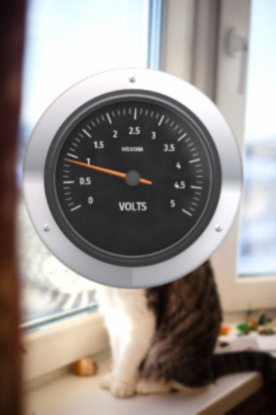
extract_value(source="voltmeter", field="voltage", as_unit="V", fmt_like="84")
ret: 0.9
